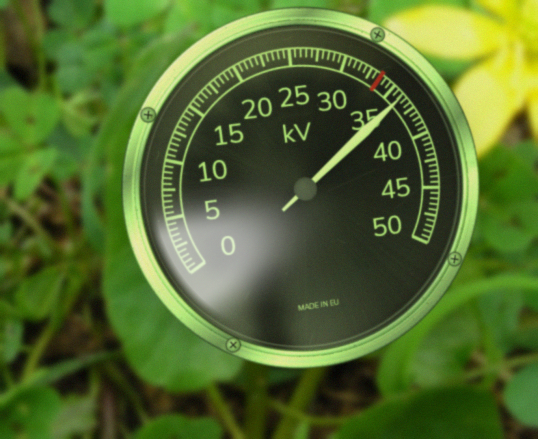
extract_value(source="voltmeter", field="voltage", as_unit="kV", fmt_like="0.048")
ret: 36
